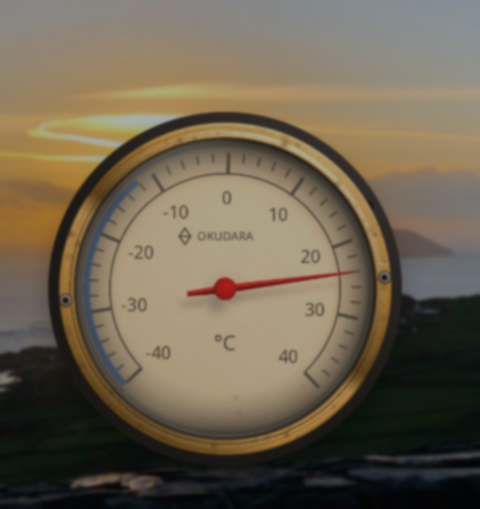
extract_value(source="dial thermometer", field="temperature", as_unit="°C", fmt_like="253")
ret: 24
